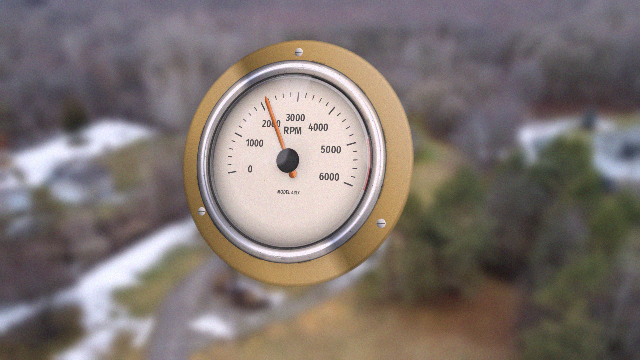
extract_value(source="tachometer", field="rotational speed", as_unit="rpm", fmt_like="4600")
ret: 2200
